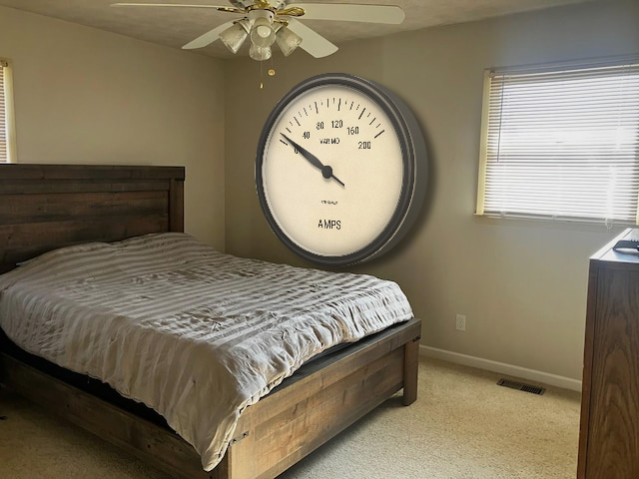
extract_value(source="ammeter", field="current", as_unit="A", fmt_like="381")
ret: 10
